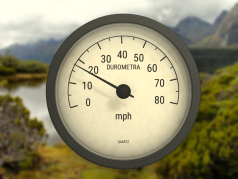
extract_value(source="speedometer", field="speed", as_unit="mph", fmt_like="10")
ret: 17.5
